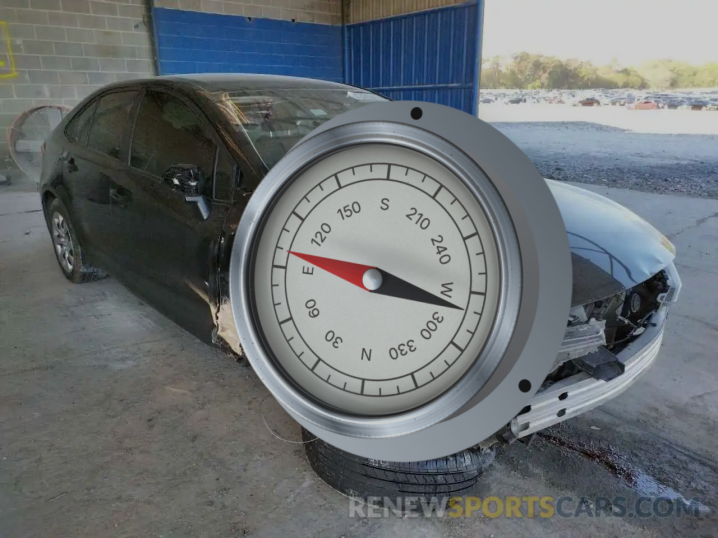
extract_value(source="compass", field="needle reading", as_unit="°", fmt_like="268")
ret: 100
